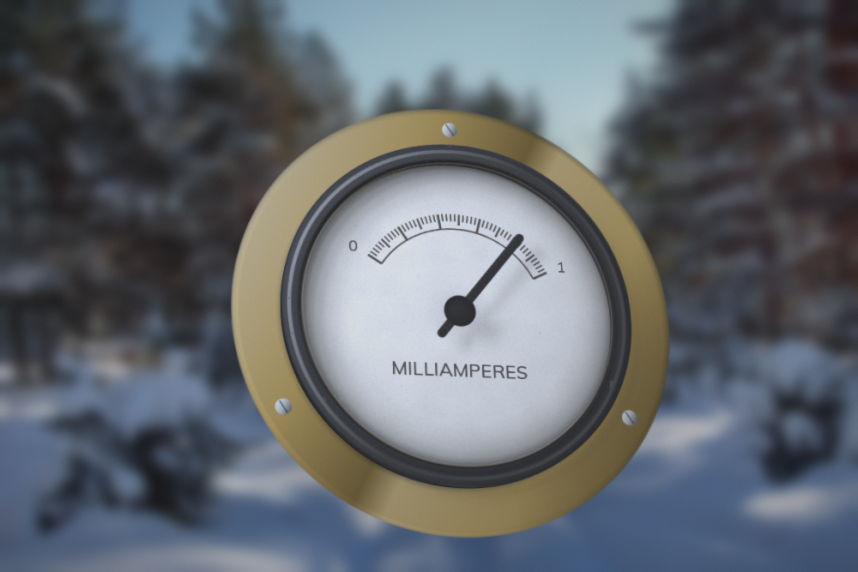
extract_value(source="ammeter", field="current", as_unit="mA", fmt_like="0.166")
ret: 0.8
